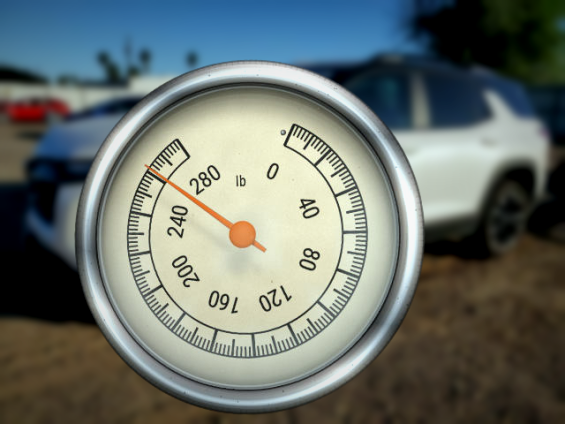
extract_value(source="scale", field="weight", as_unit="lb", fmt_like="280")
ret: 262
